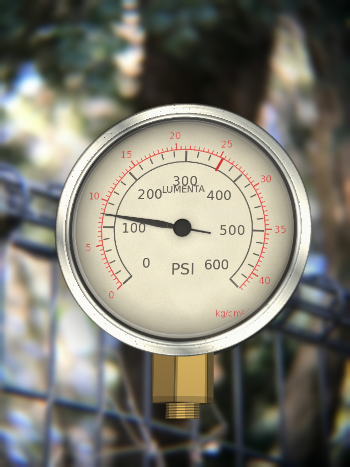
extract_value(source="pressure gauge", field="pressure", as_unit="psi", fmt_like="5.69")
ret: 120
